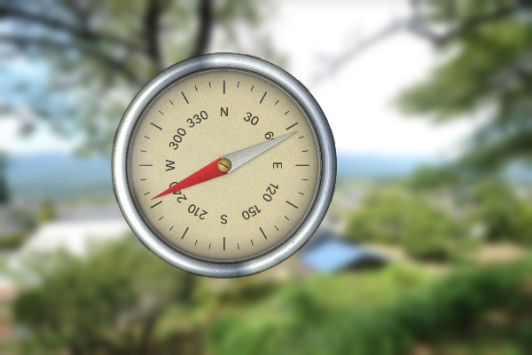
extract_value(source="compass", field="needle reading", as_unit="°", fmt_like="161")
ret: 245
